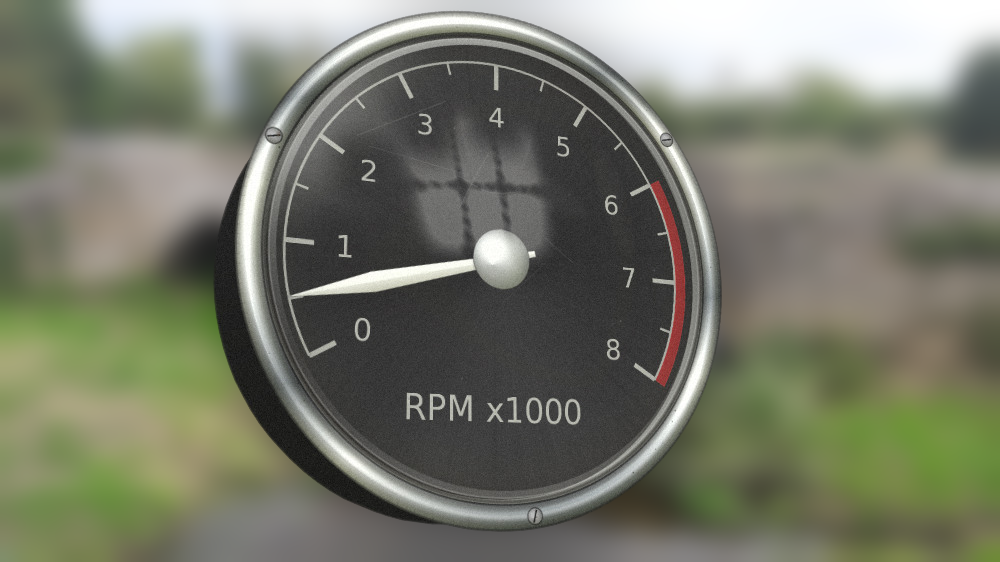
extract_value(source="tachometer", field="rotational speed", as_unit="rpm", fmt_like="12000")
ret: 500
